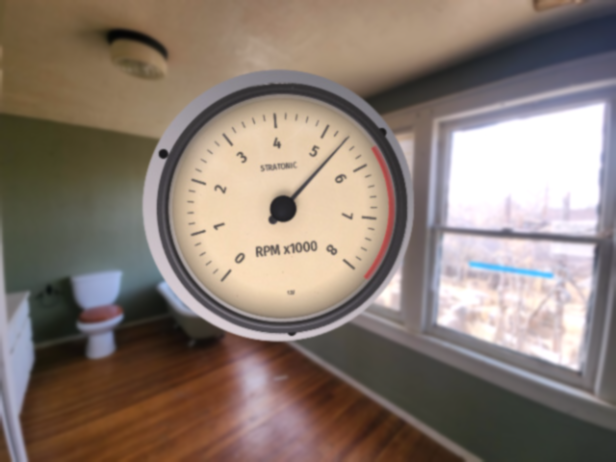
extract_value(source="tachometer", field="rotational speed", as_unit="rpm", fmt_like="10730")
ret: 5400
